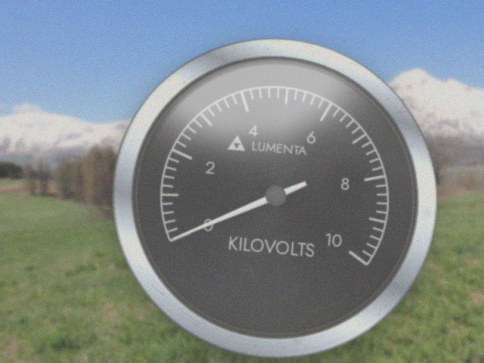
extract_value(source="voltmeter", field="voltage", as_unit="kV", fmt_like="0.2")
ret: 0
